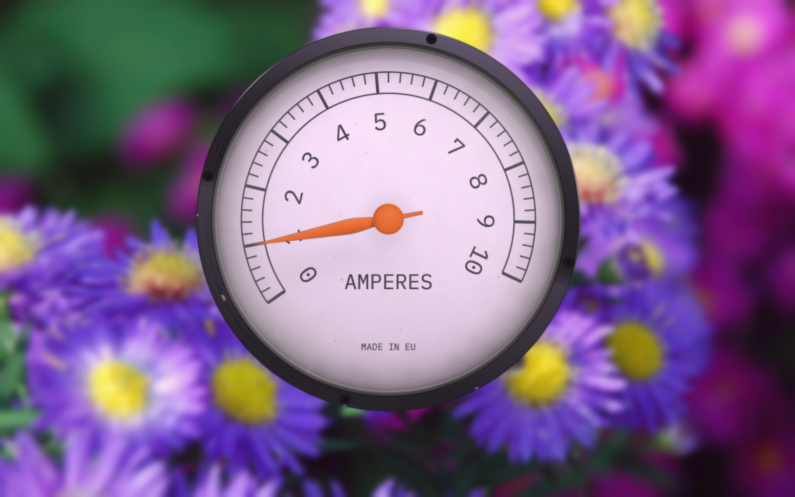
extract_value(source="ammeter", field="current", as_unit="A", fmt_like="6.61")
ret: 1
